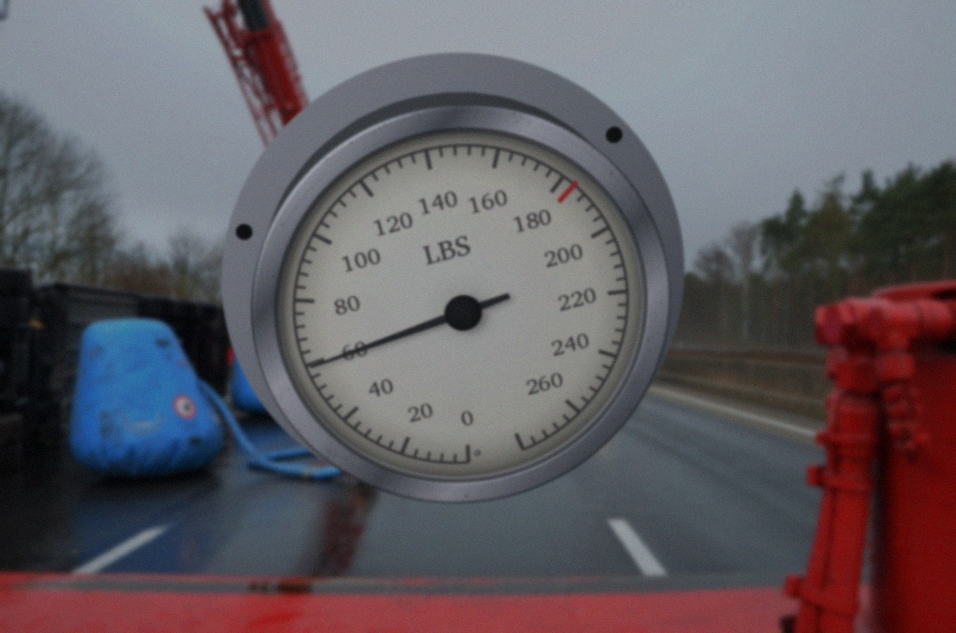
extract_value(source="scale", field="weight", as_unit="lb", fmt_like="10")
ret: 60
